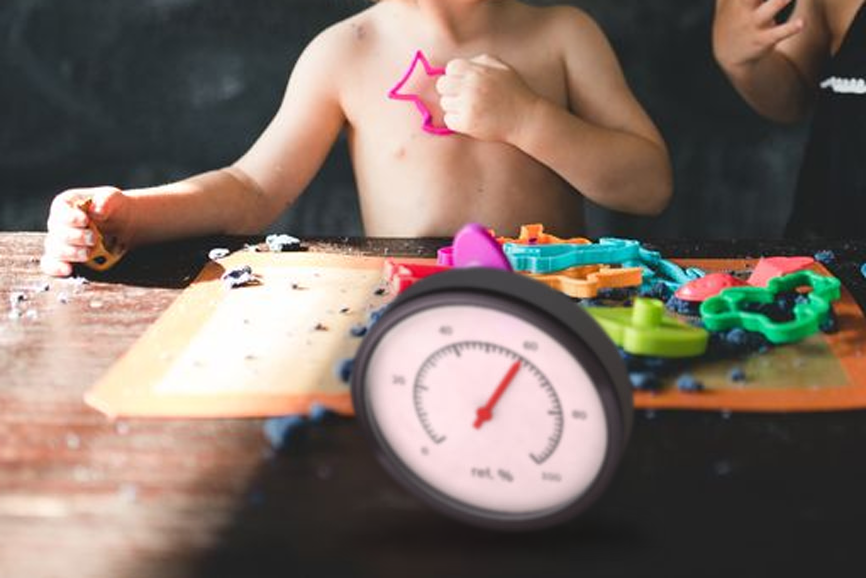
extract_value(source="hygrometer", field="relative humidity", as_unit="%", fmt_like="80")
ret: 60
